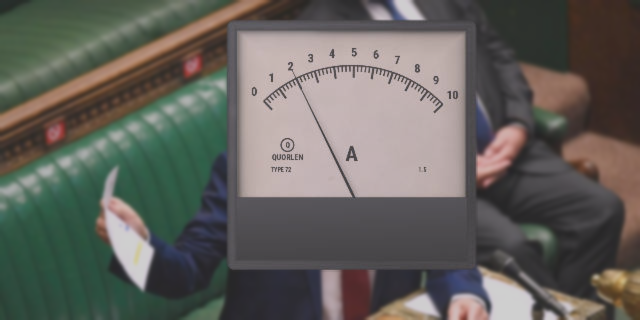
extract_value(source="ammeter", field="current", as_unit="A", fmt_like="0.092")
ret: 2
